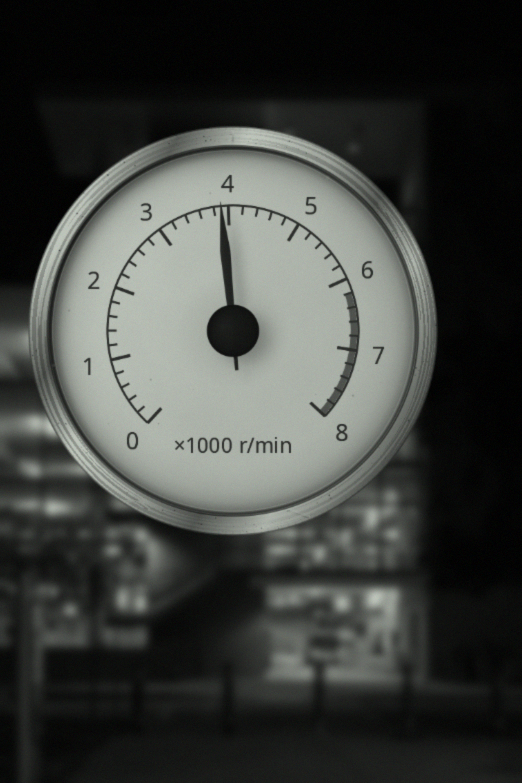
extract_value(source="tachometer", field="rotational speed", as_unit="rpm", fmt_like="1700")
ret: 3900
